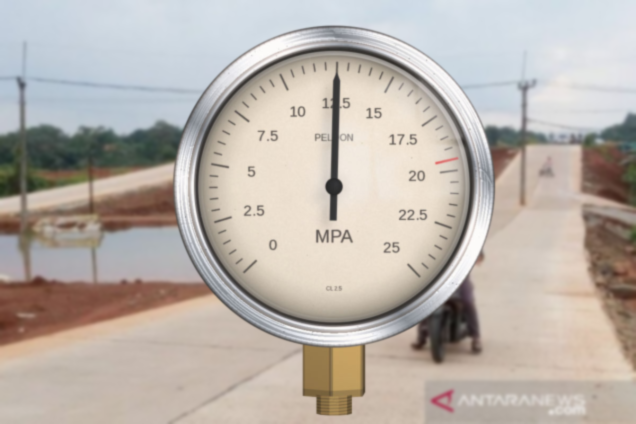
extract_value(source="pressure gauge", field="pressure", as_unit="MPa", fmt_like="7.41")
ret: 12.5
